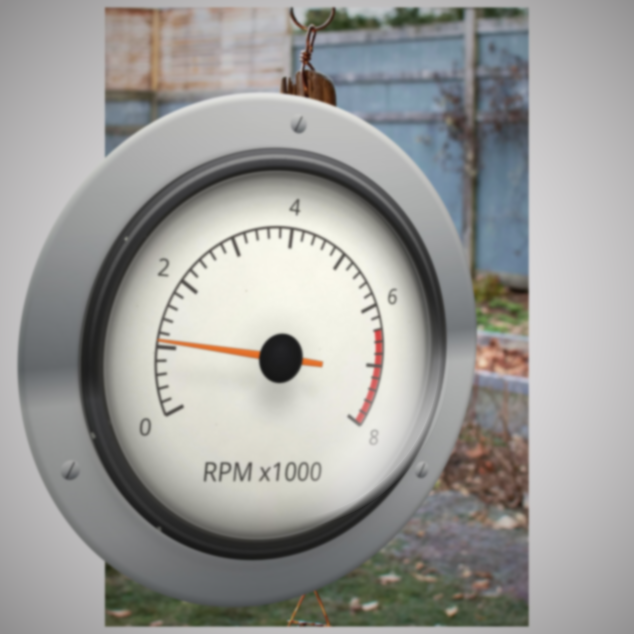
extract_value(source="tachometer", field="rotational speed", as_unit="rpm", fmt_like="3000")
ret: 1100
